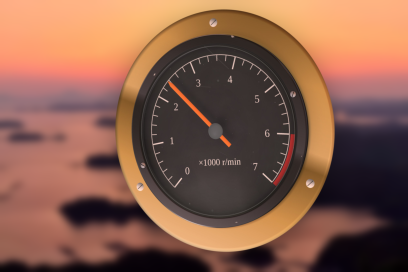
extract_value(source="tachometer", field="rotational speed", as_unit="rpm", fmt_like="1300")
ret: 2400
